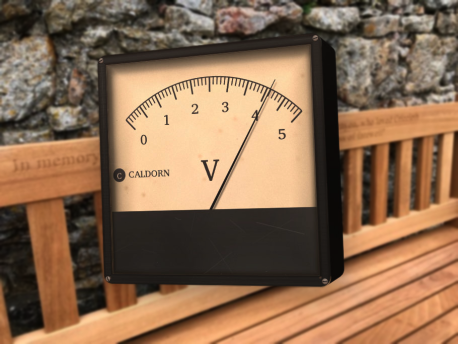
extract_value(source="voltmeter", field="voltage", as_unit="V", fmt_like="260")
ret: 4.1
